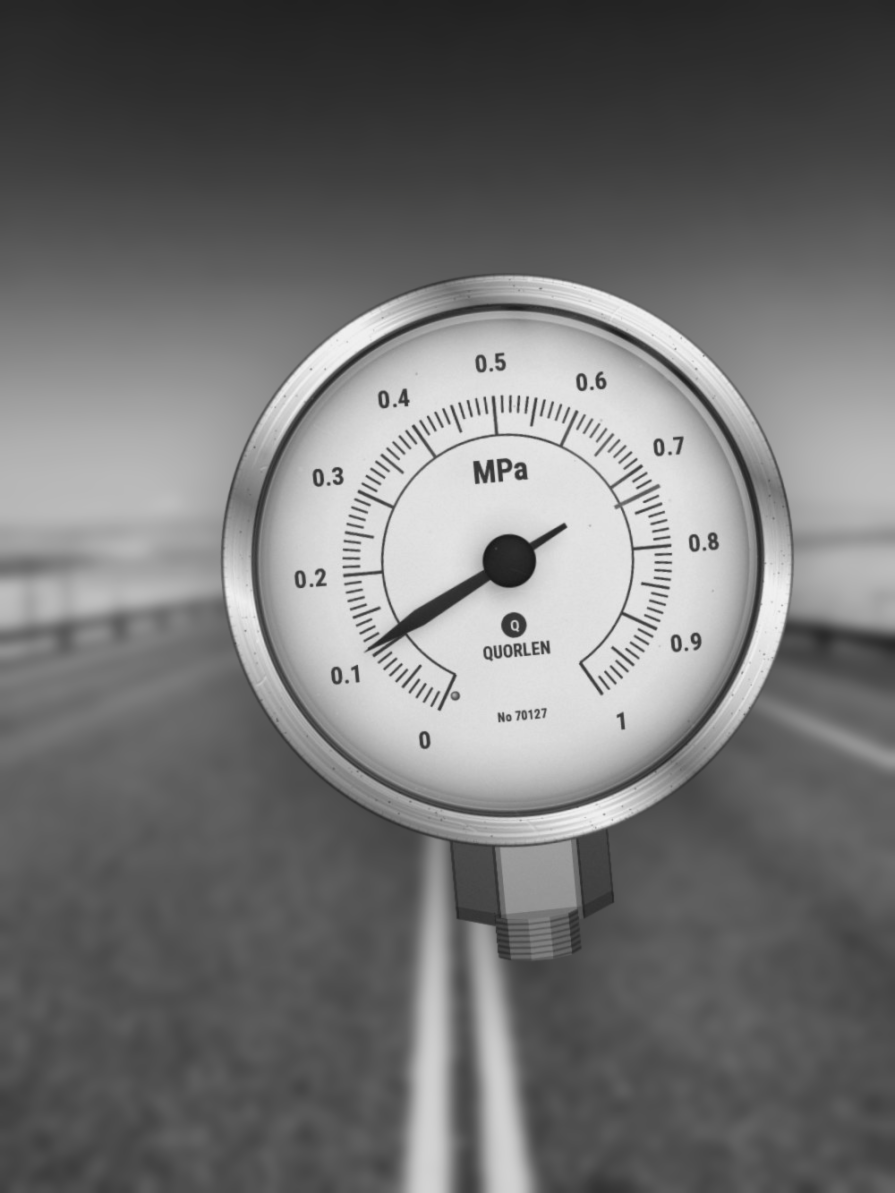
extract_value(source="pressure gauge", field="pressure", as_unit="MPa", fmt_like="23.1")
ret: 0.11
